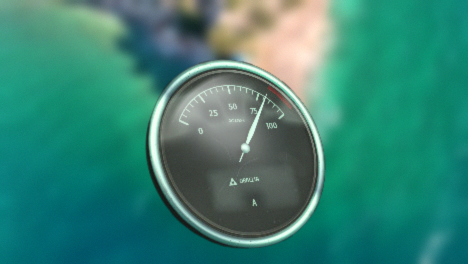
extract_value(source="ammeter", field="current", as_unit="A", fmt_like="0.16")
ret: 80
